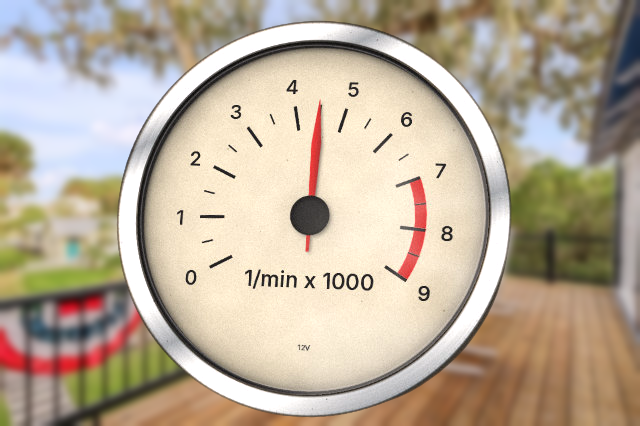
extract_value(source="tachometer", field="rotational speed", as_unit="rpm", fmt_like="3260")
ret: 4500
